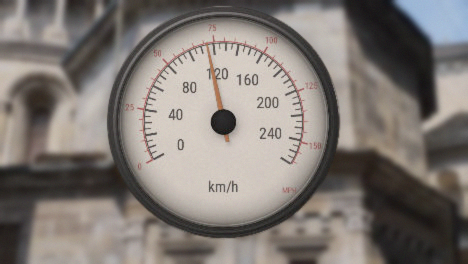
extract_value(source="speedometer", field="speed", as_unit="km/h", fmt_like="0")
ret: 115
